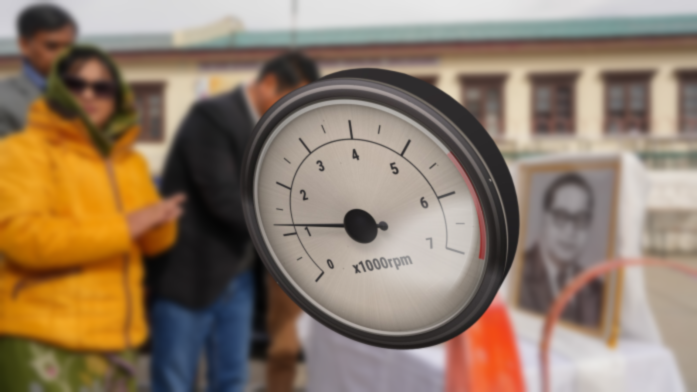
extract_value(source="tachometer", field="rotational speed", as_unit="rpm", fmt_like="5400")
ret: 1250
